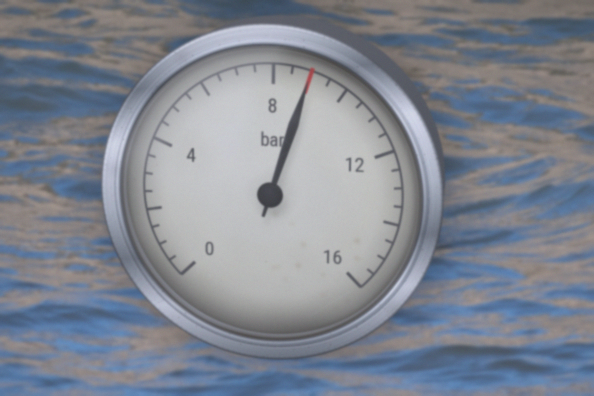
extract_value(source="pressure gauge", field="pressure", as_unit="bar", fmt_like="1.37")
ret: 9
